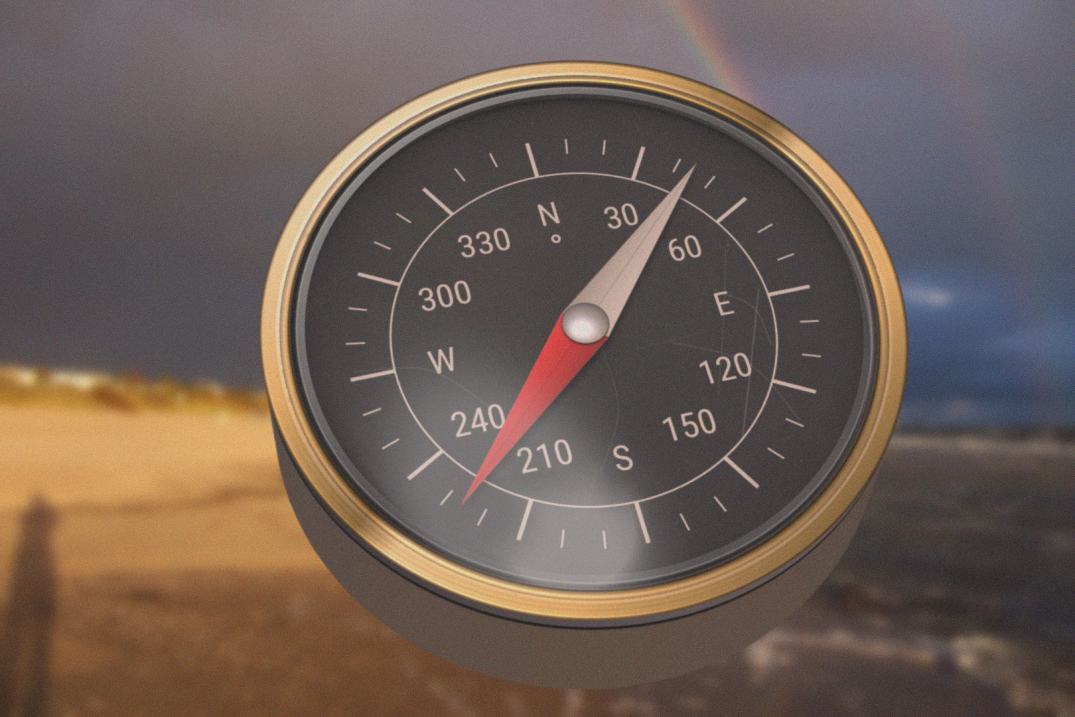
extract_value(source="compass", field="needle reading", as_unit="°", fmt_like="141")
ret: 225
